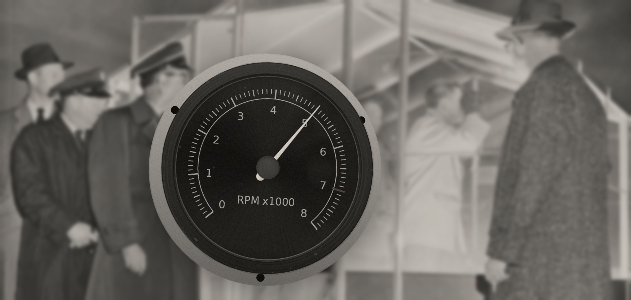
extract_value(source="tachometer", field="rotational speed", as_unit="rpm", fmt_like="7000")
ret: 5000
